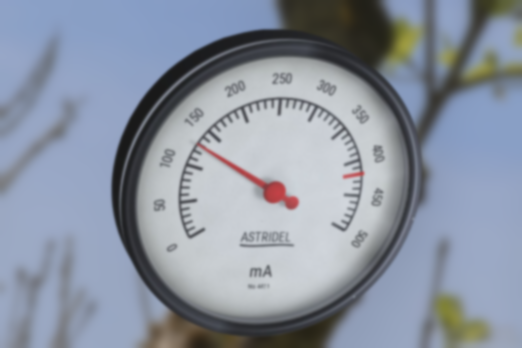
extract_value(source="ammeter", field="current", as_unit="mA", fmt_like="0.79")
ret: 130
